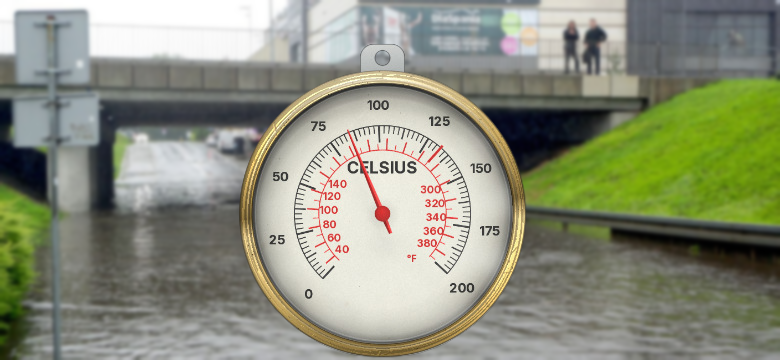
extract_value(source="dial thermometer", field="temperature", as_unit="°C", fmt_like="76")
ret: 85
